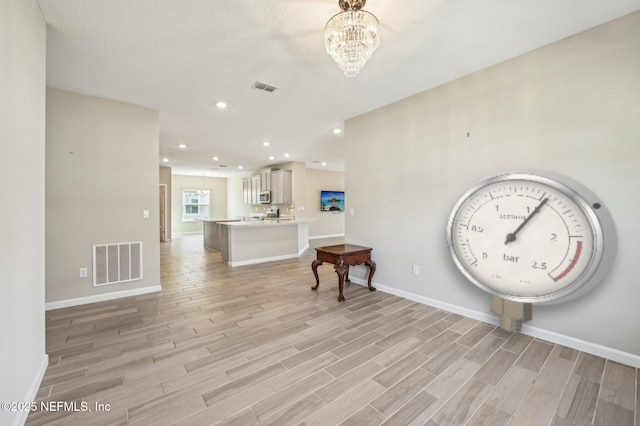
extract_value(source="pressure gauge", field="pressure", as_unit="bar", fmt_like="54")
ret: 1.55
